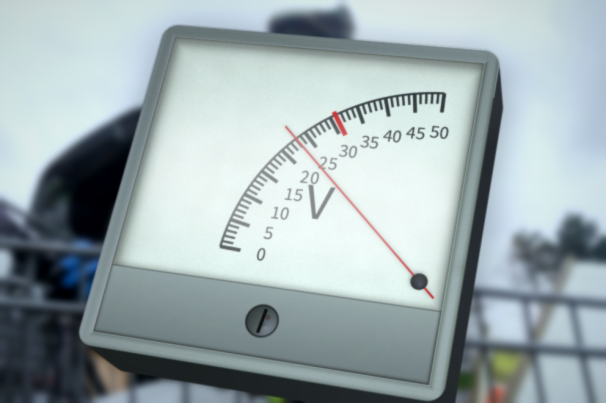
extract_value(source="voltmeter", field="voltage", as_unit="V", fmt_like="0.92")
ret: 23
